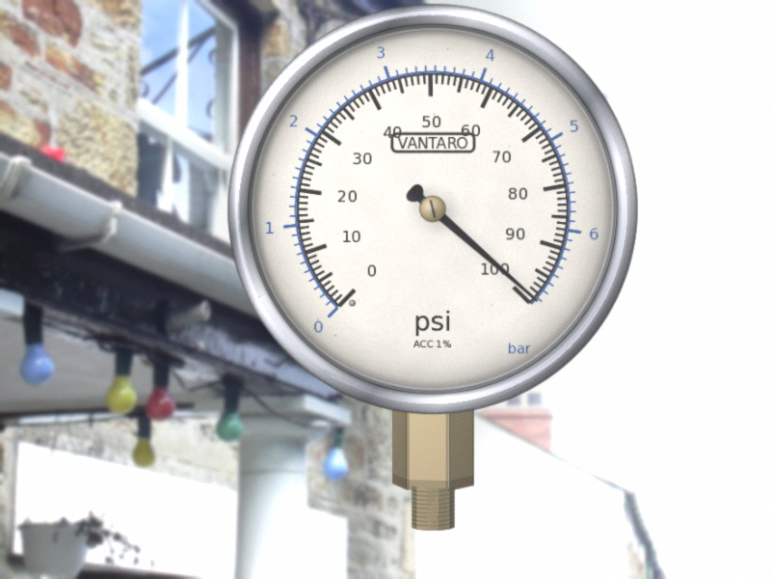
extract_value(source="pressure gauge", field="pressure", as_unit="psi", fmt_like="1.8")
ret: 99
